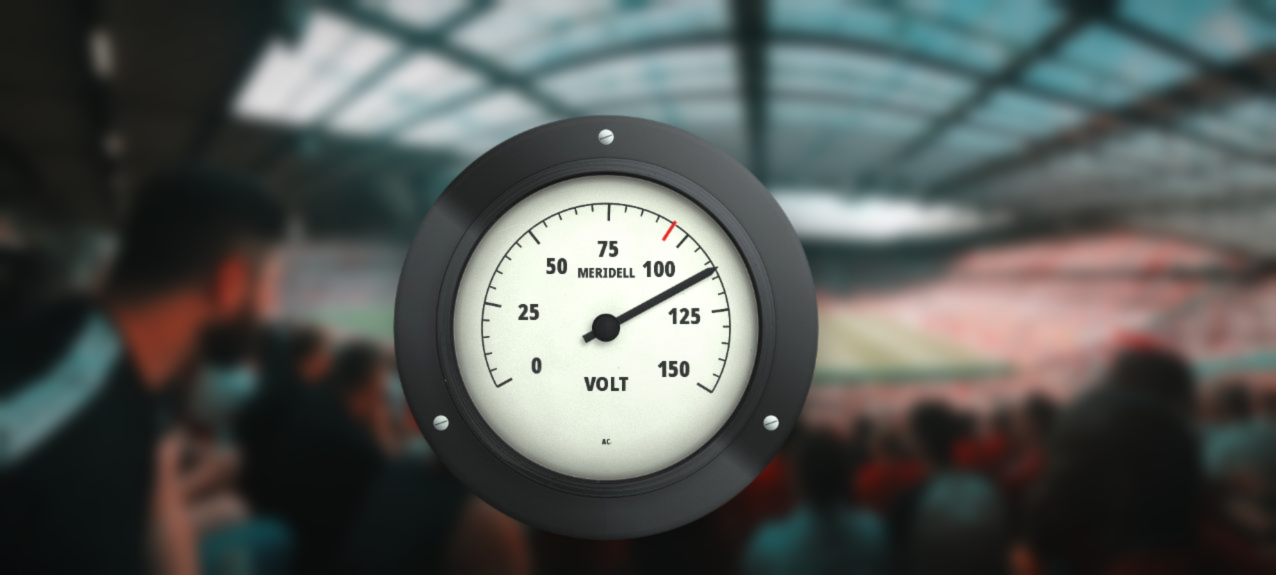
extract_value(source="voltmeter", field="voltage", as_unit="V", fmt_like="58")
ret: 112.5
